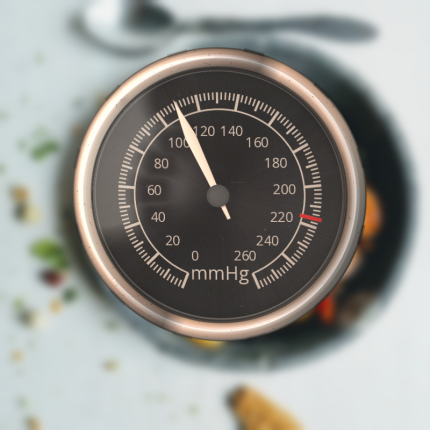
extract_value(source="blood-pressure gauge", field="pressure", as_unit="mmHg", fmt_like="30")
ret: 110
